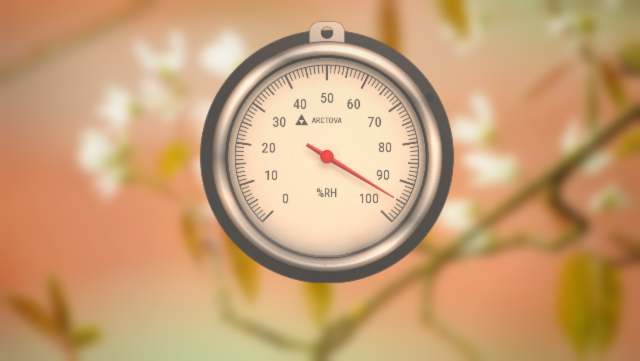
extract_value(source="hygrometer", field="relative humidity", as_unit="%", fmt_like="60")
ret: 95
